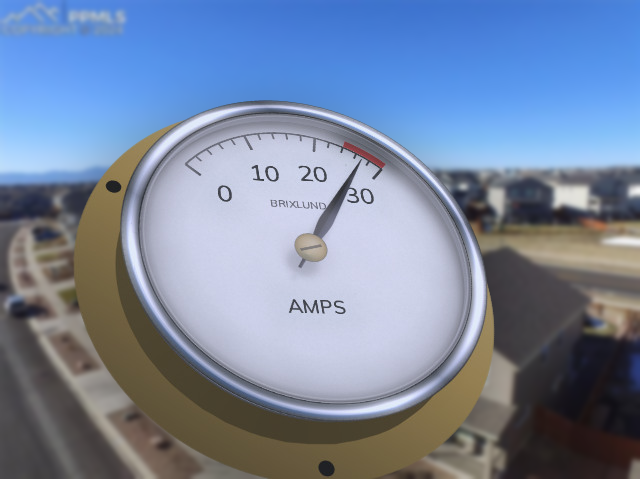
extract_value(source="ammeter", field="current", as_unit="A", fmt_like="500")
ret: 27
